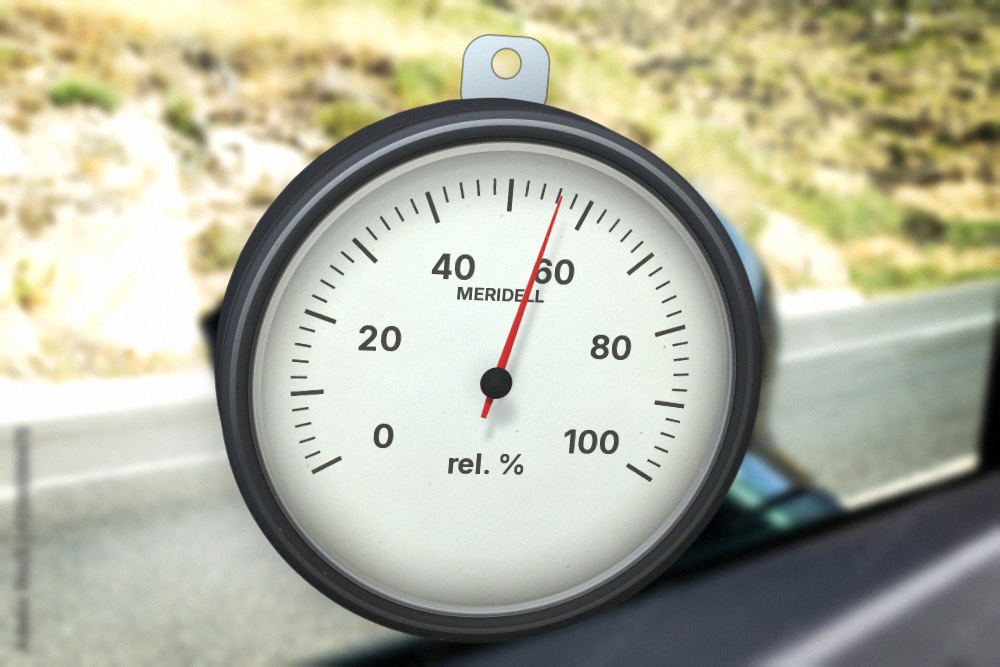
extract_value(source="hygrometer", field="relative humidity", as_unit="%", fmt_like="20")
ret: 56
